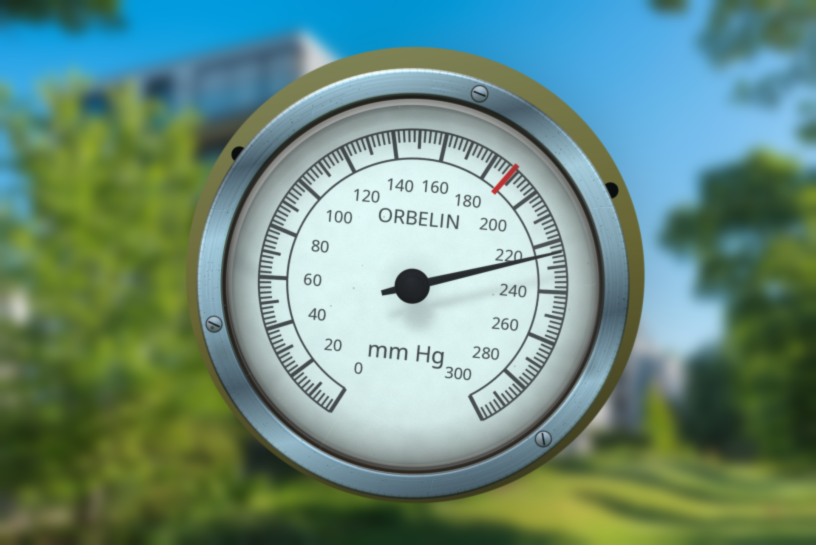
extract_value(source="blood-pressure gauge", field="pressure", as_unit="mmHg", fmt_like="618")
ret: 224
